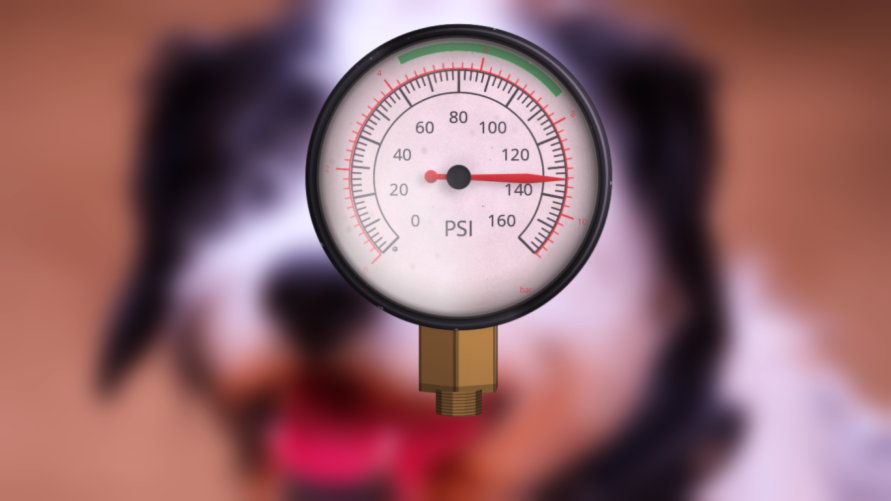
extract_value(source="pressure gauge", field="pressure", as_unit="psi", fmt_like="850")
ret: 134
